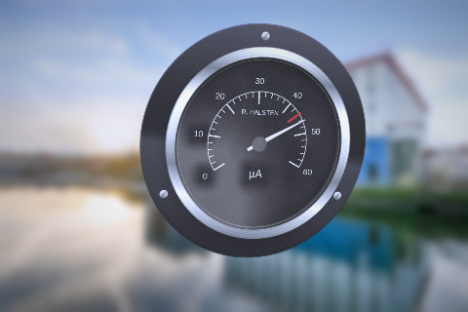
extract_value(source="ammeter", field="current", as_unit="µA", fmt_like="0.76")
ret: 46
